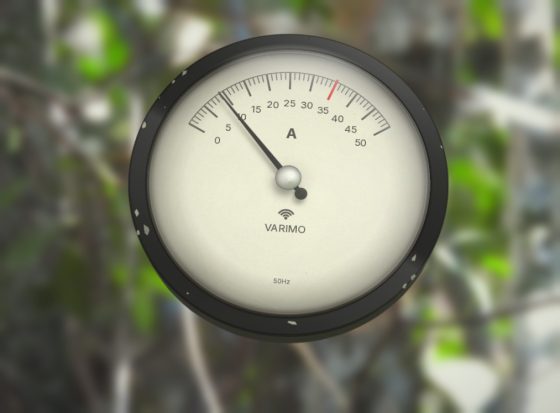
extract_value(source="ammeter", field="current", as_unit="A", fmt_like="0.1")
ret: 9
